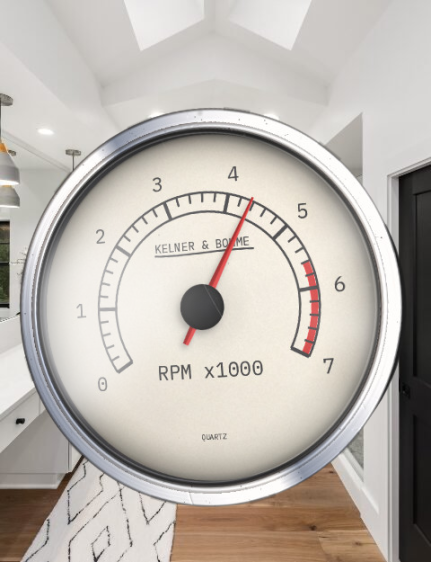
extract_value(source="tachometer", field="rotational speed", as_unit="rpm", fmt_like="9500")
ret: 4400
